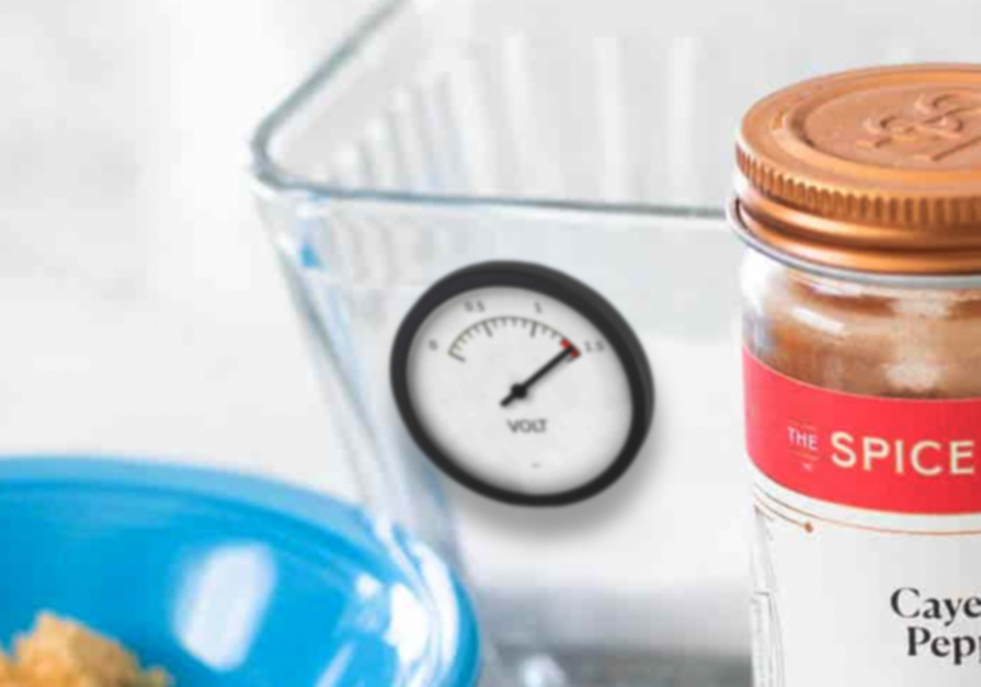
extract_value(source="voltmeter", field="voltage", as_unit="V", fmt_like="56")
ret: 1.4
